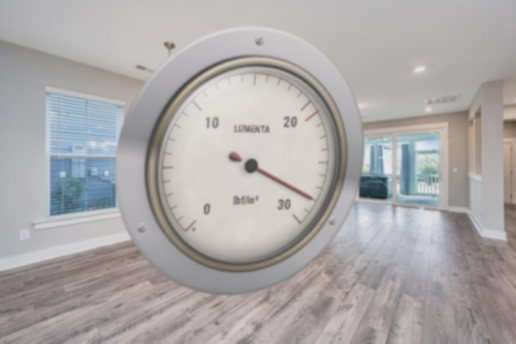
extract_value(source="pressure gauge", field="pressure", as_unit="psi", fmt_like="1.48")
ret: 28
